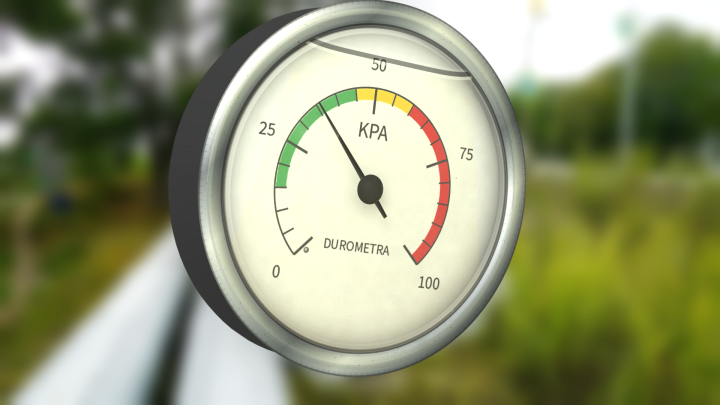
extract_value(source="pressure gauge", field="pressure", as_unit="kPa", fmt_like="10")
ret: 35
